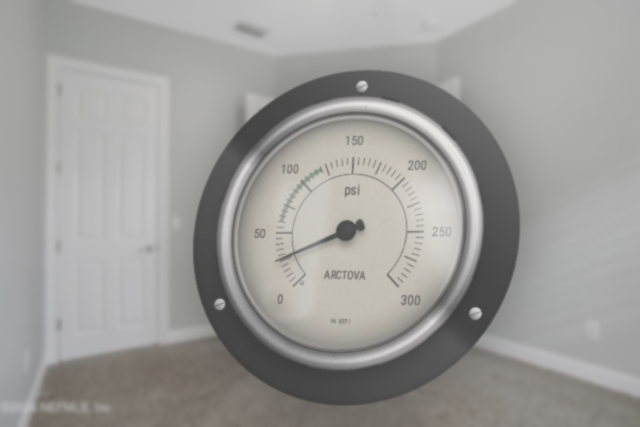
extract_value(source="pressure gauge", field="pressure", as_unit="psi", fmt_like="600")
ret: 25
